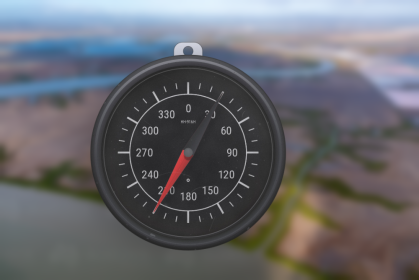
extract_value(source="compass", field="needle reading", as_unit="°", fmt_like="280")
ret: 210
